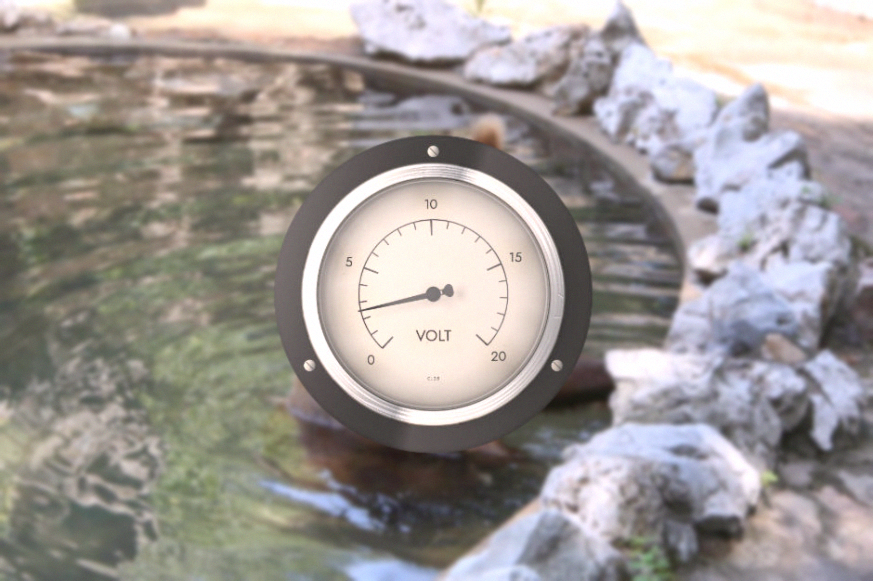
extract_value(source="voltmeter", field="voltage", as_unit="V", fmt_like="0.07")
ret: 2.5
